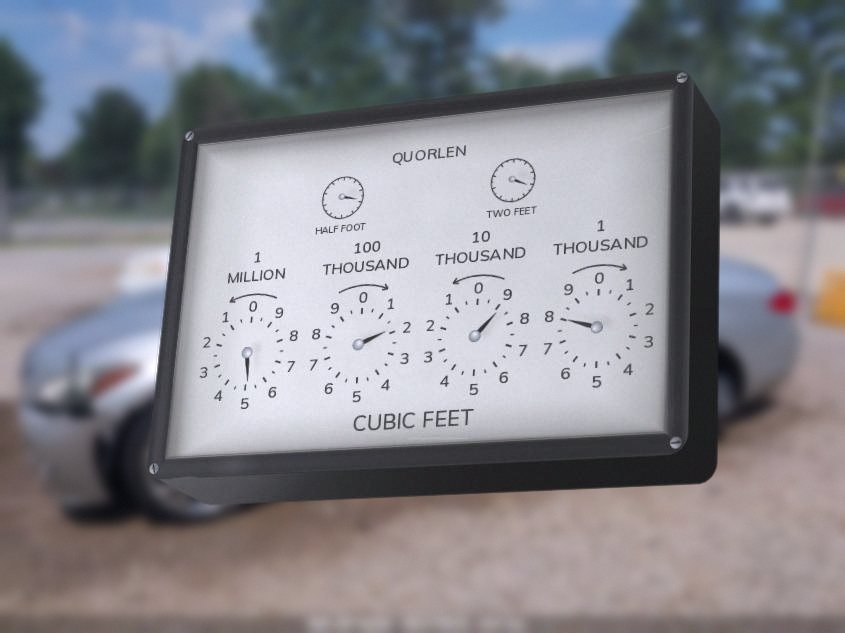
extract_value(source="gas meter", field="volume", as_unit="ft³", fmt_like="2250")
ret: 518800
